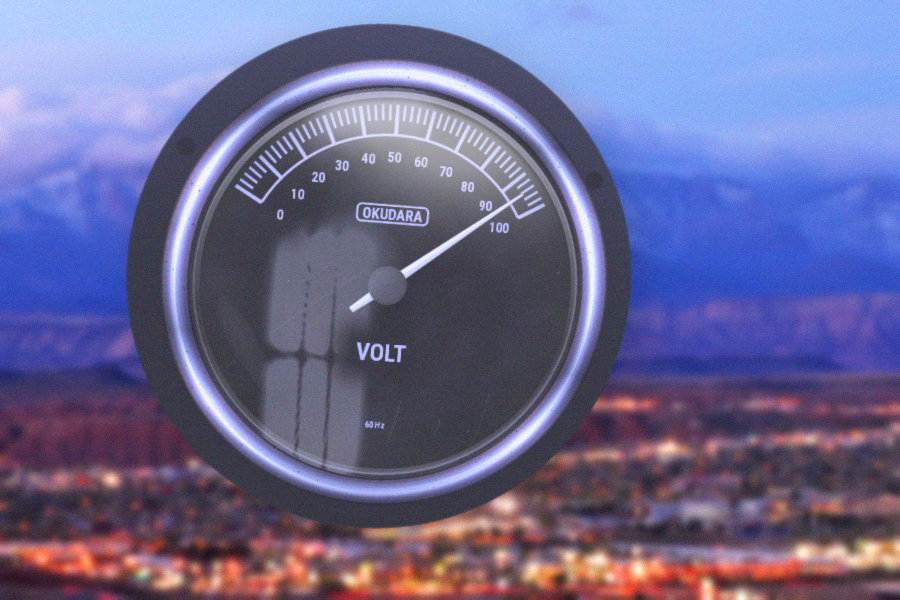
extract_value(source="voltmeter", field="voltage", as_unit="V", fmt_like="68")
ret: 94
